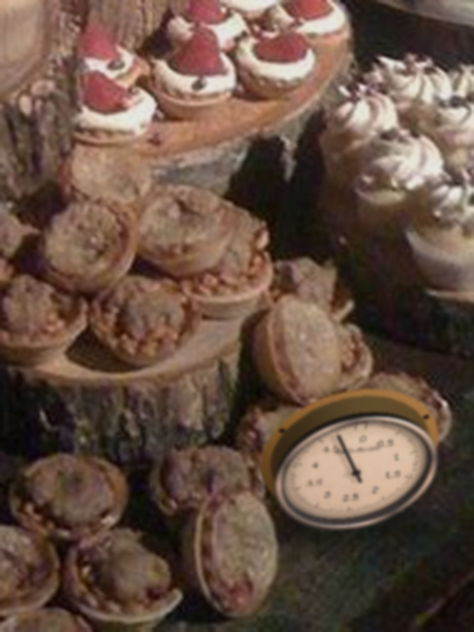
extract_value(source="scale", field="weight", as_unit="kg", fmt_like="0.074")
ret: 4.75
